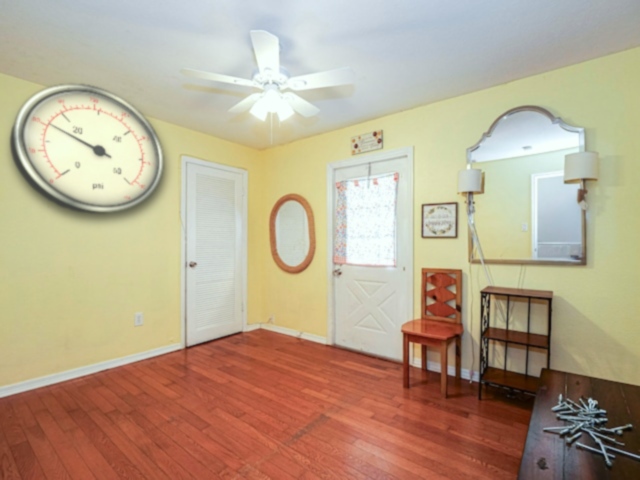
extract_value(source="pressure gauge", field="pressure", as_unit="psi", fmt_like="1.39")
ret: 15
